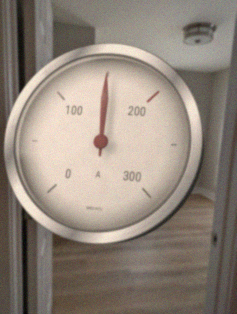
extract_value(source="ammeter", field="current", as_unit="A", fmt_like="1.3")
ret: 150
